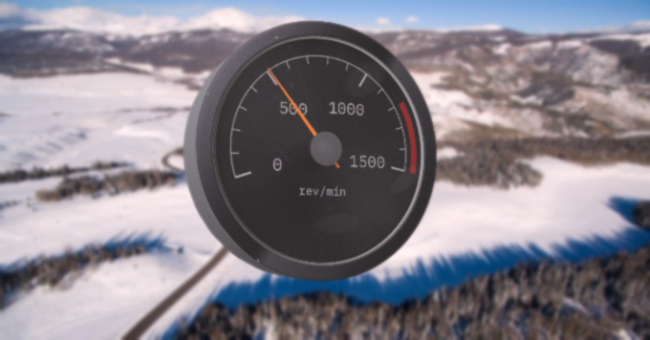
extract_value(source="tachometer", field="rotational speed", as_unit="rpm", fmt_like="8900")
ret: 500
